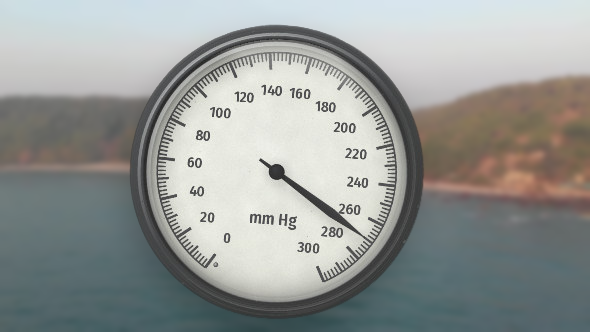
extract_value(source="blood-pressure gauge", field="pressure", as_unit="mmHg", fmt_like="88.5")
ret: 270
